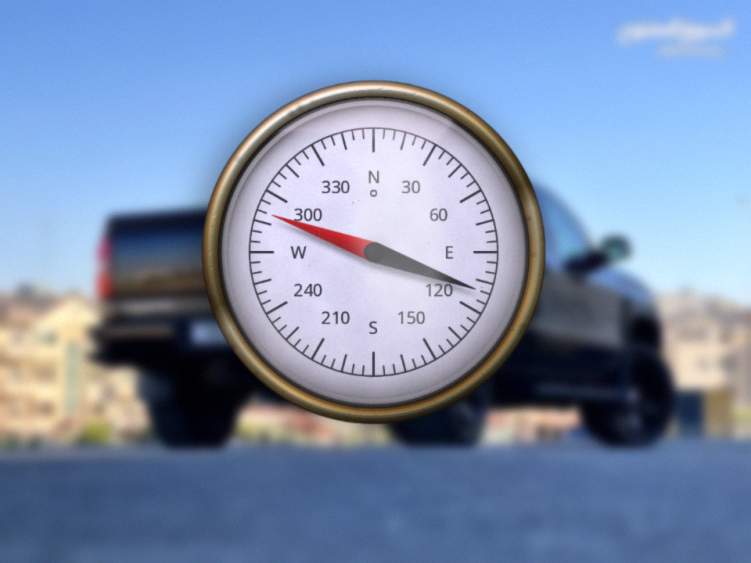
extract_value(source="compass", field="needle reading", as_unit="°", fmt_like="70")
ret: 290
